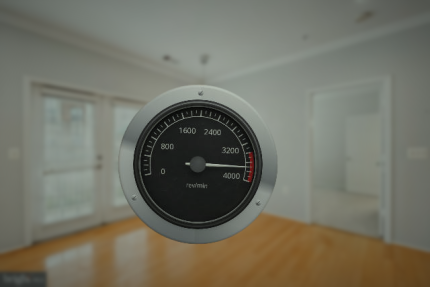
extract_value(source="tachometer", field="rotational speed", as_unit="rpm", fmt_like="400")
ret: 3700
